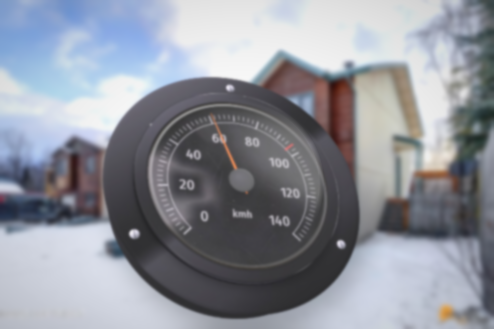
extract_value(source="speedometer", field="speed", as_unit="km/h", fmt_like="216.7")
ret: 60
